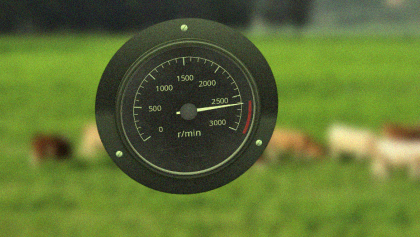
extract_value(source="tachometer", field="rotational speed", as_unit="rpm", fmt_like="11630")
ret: 2600
